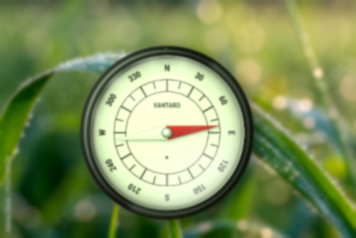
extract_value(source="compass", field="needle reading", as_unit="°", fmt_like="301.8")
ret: 82.5
